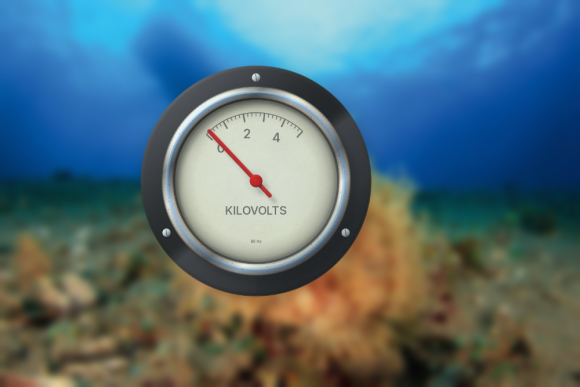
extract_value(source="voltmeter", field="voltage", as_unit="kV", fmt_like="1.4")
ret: 0.2
